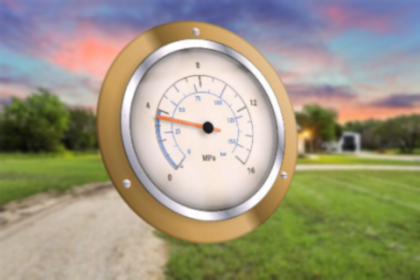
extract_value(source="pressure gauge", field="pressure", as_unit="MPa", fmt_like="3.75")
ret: 3.5
